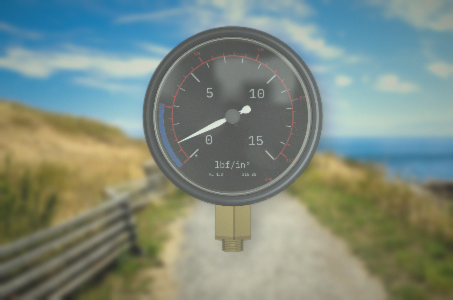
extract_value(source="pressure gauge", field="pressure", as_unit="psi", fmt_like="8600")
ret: 1
